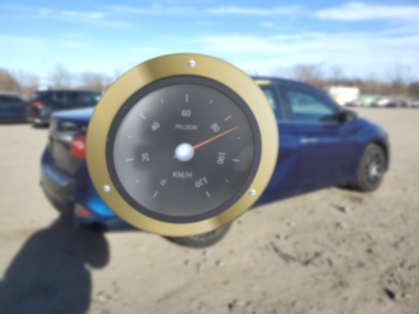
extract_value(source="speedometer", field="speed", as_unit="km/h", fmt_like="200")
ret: 85
